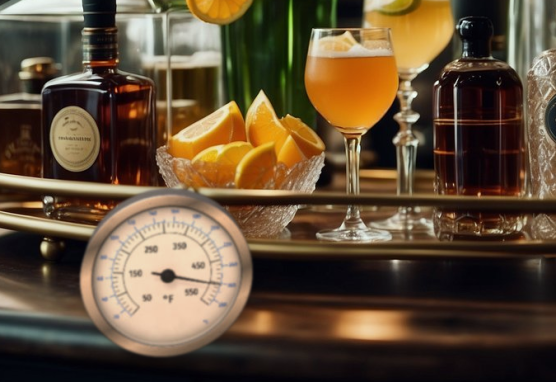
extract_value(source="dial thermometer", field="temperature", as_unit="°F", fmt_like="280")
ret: 500
